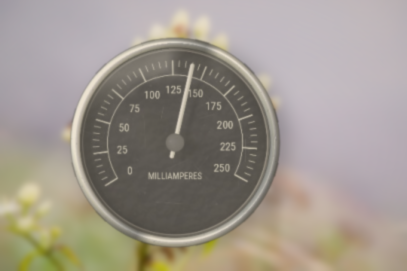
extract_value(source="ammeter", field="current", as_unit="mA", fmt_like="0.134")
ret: 140
